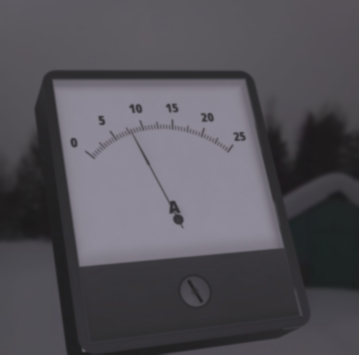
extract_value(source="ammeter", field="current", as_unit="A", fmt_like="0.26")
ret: 7.5
